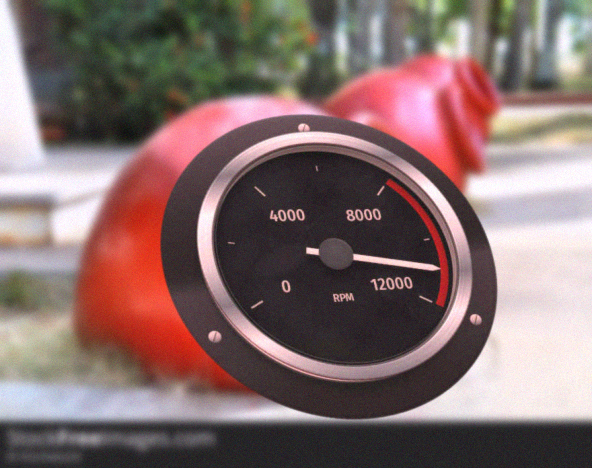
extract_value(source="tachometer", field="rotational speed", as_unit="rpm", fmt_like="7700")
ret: 11000
